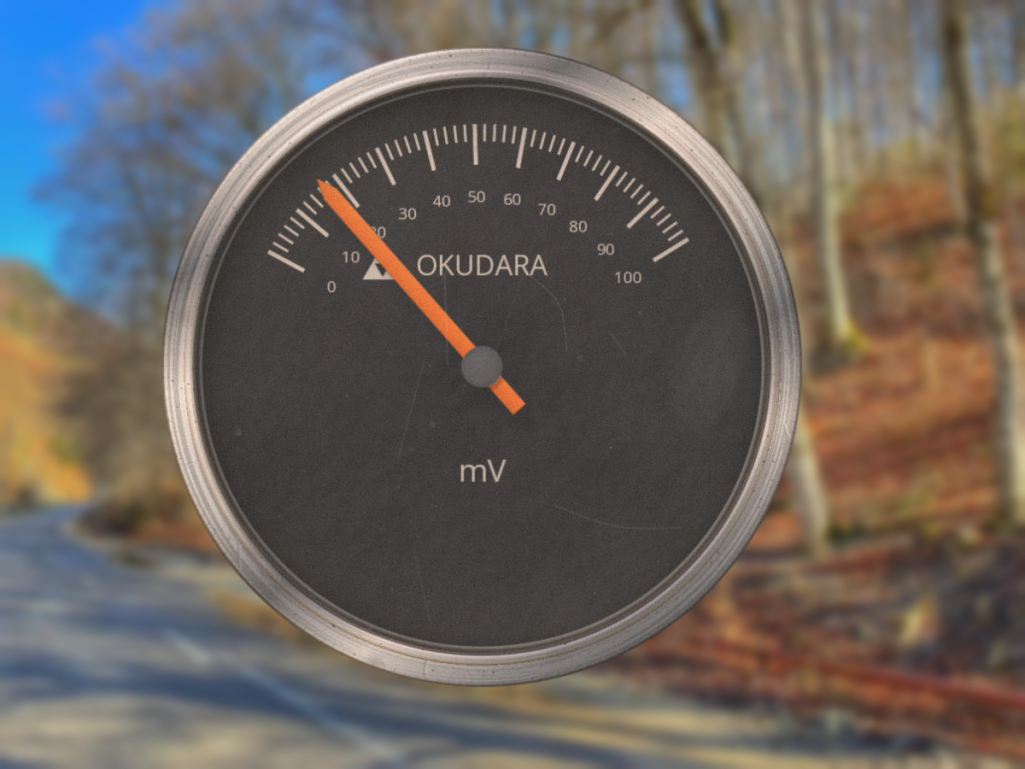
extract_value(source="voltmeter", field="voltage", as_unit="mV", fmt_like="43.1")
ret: 17
